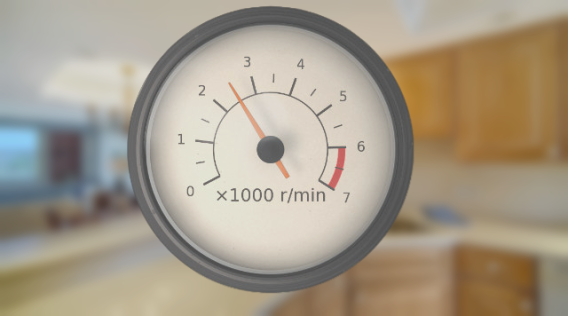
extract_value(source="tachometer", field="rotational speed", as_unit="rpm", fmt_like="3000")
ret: 2500
